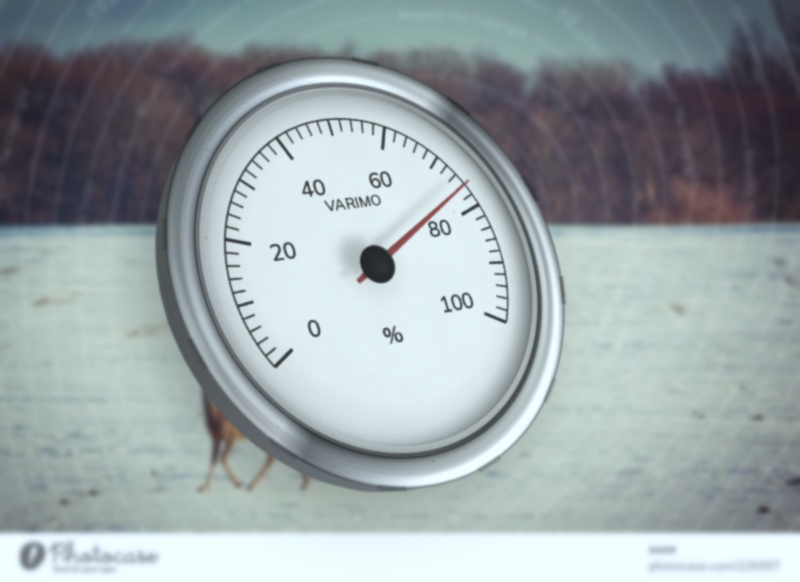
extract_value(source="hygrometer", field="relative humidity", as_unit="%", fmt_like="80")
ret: 76
